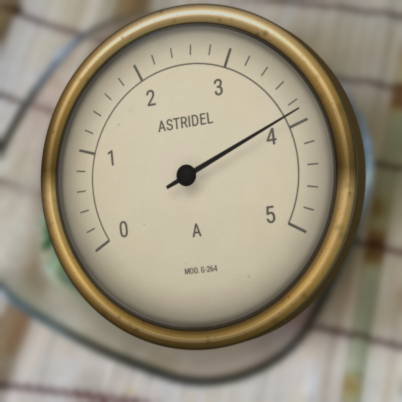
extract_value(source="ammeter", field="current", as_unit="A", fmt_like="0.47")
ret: 3.9
